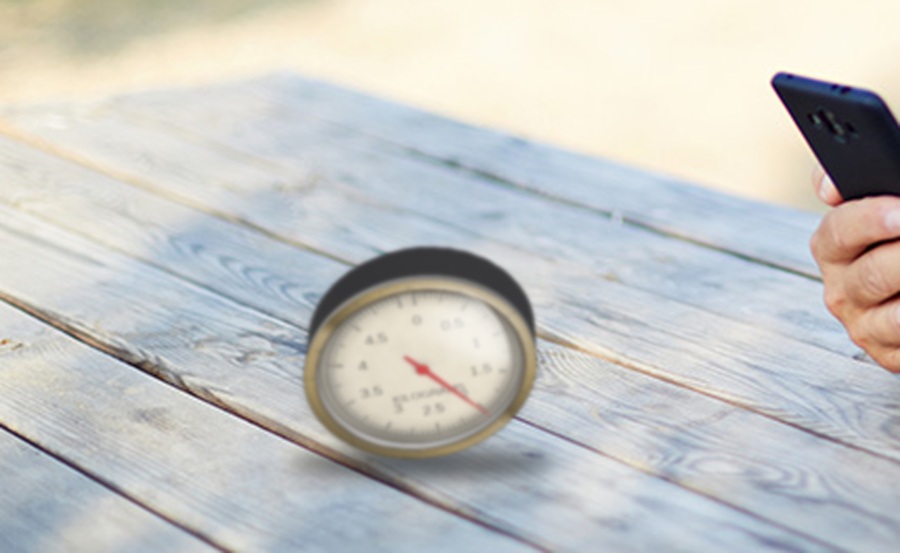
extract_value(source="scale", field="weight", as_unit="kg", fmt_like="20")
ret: 2
